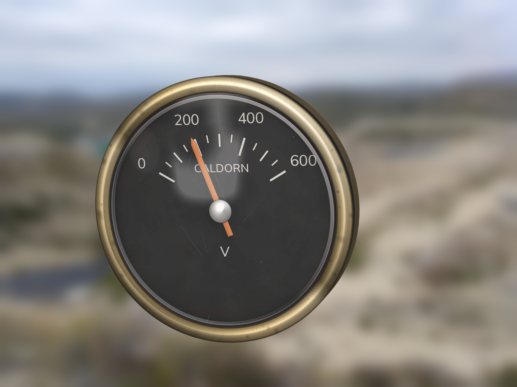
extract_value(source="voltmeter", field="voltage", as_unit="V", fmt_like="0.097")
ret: 200
